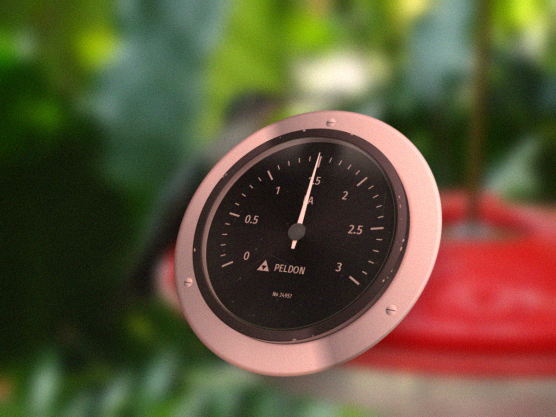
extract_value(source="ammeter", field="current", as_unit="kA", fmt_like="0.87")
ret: 1.5
